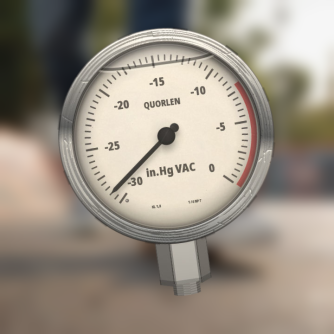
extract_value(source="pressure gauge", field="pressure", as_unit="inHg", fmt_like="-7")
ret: -29
